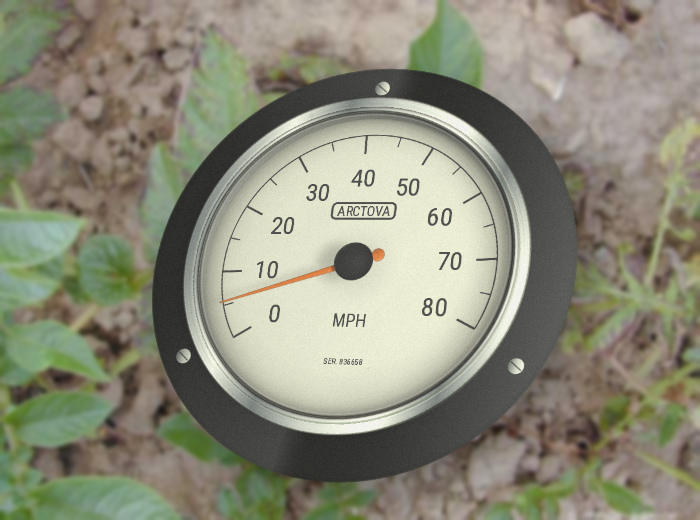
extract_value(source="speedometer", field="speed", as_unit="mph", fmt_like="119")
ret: 5
